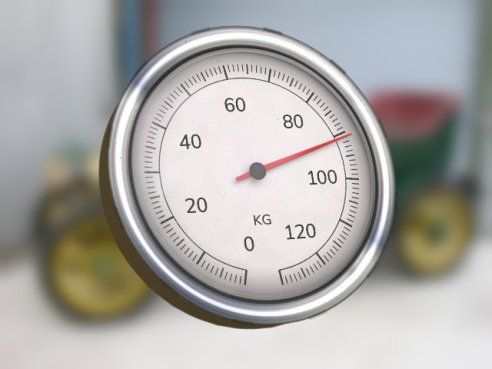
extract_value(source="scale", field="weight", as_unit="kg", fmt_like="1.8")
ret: 91
